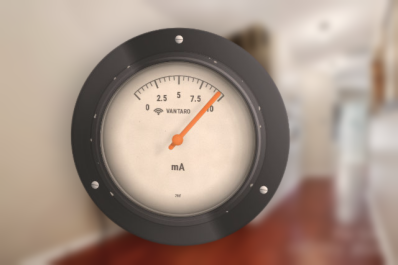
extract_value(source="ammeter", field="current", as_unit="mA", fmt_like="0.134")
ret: 9.5
